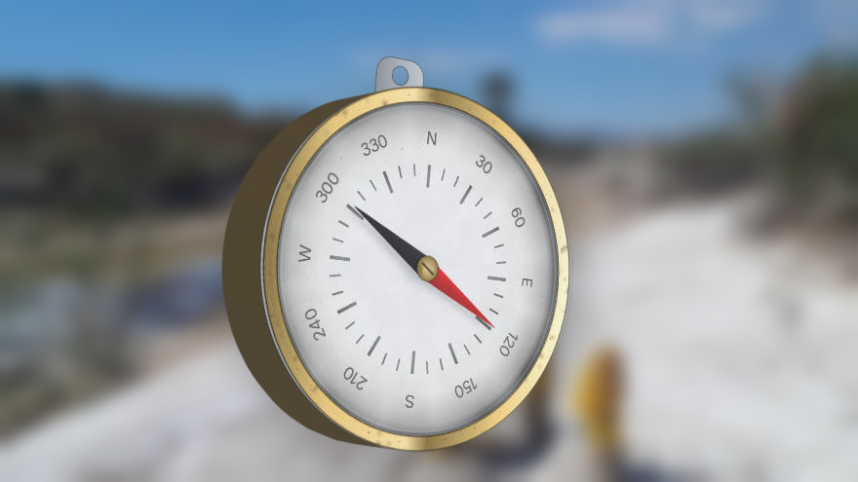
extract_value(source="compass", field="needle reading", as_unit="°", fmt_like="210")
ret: 120
